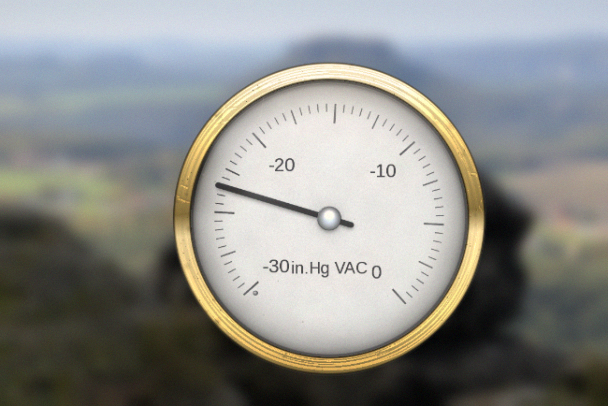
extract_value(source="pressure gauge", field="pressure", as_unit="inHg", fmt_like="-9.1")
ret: -23.5
